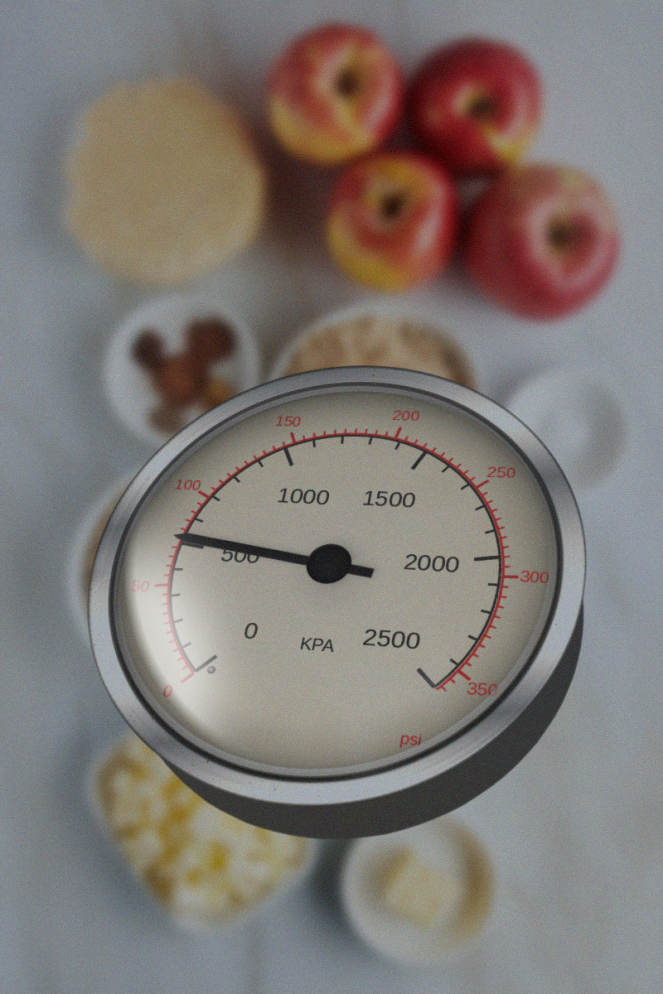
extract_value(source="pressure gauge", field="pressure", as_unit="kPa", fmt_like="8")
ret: 500
